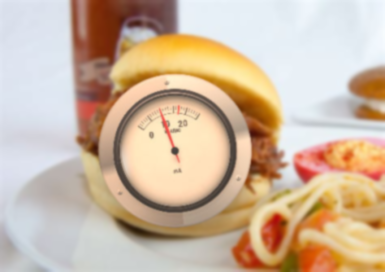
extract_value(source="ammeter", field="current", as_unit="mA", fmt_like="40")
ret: 10
